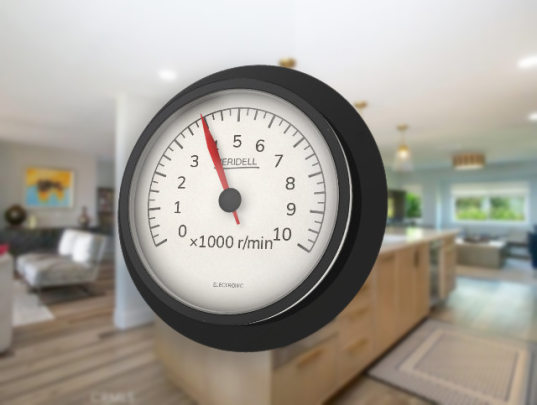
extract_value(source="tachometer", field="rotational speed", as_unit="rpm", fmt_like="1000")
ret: 4000
